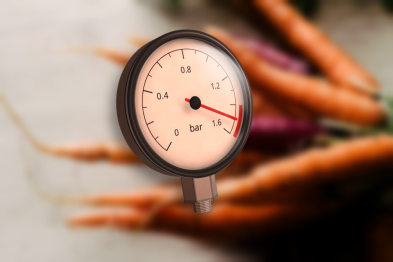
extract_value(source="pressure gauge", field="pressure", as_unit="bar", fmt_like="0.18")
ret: 1.5
